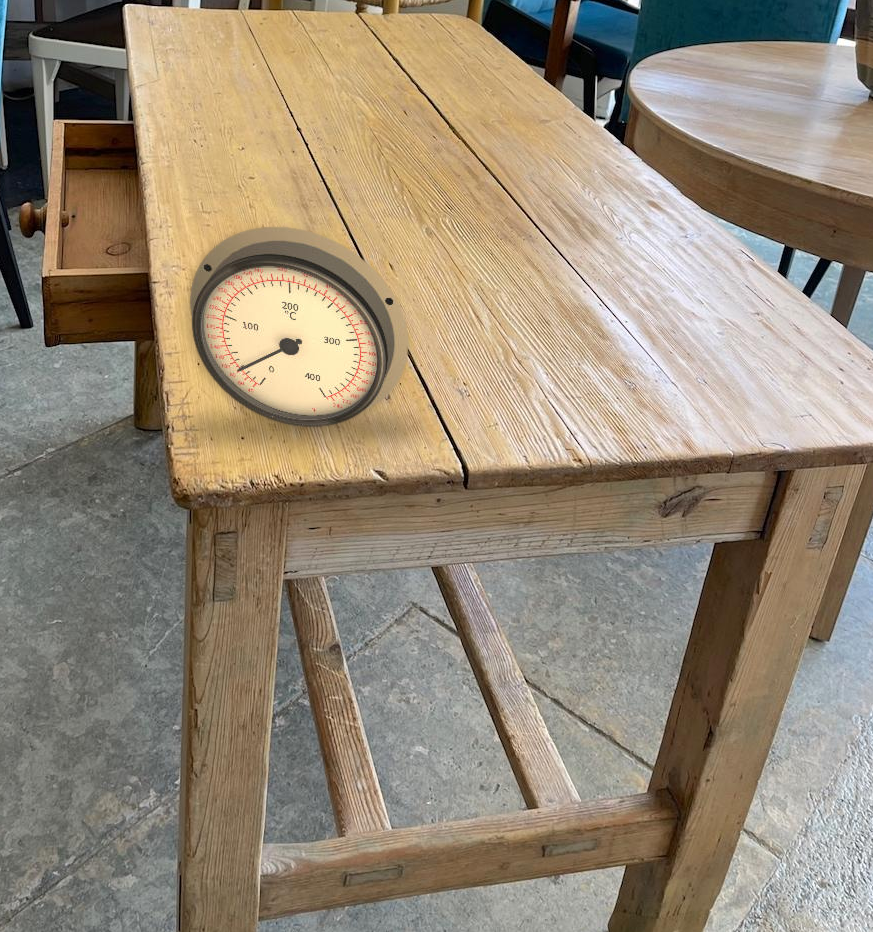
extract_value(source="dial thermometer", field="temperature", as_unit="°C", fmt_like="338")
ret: 30
